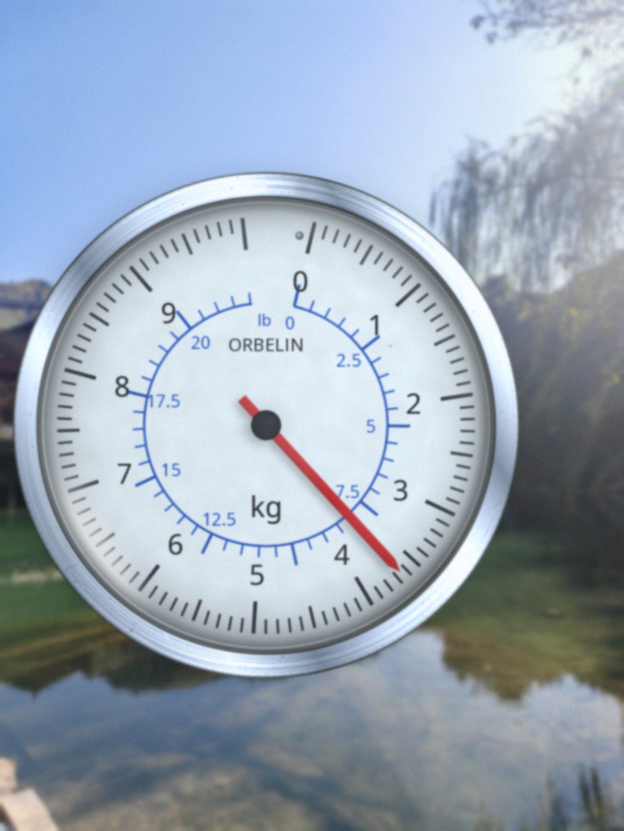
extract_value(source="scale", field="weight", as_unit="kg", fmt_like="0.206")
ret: 3.65
